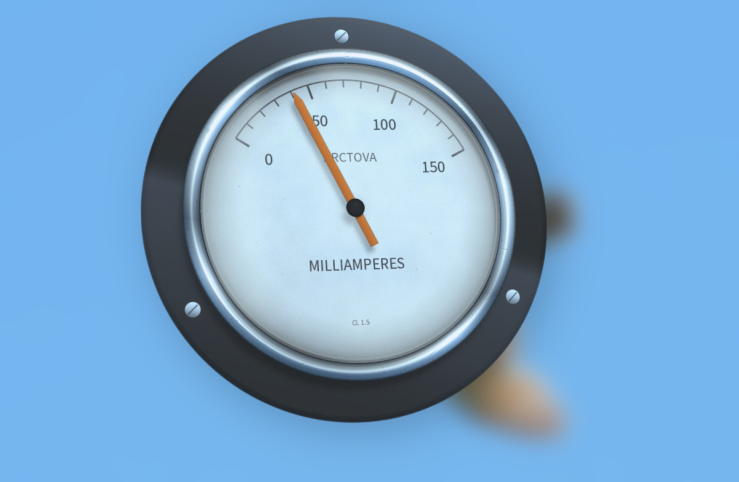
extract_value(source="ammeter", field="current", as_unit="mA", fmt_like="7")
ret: 40
